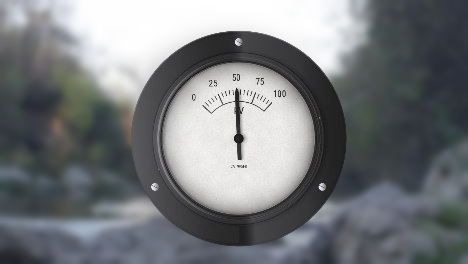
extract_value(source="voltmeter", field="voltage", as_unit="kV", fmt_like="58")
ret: 50
